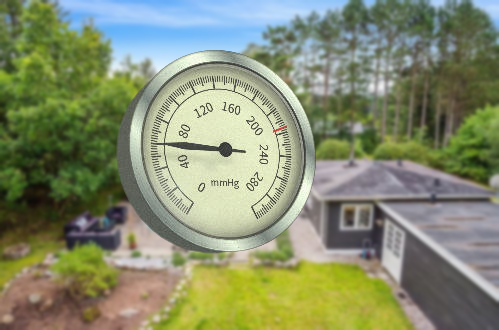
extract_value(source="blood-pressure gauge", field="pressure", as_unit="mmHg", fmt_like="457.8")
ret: 60
